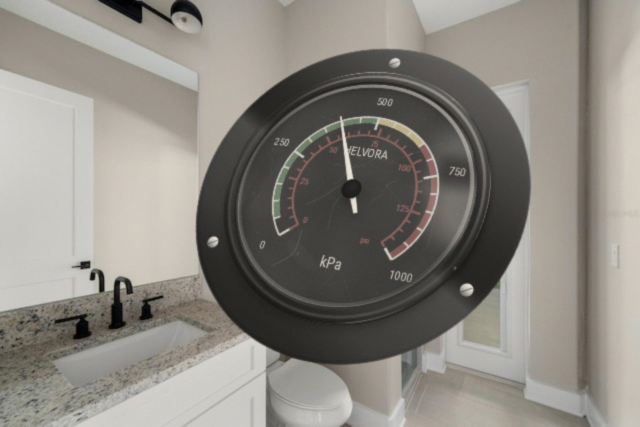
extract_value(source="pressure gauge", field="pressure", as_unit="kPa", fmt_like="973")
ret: 400
